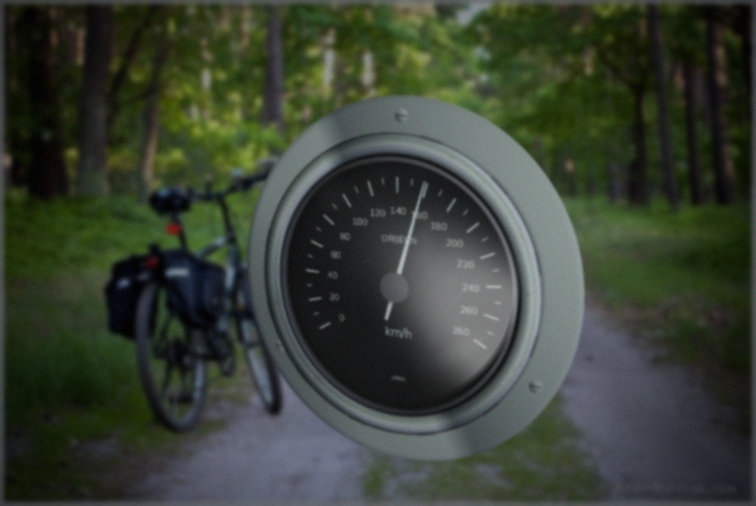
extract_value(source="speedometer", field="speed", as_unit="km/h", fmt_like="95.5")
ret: 160
